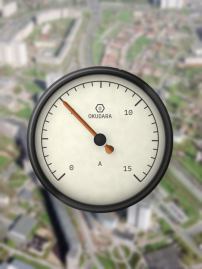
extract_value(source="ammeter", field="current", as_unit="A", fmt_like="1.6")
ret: 5
